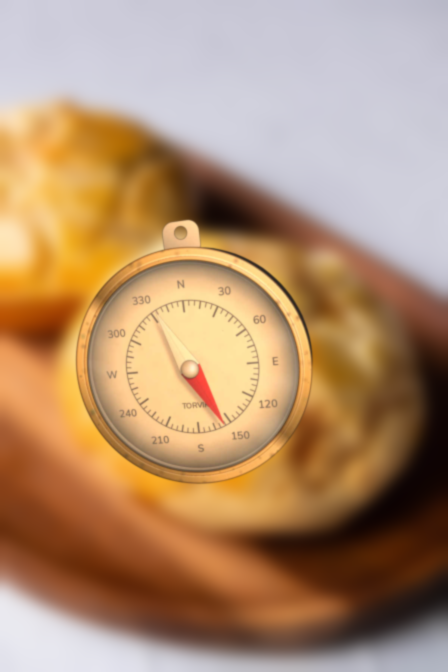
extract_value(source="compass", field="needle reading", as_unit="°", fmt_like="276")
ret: 155
